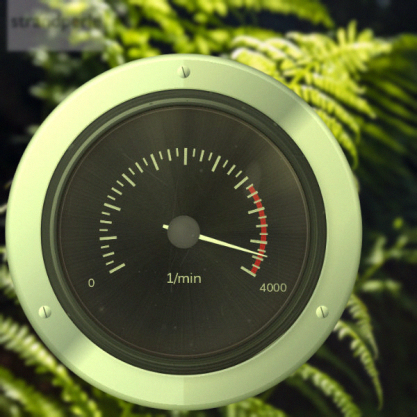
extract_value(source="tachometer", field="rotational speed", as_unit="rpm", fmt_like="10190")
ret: 3750
